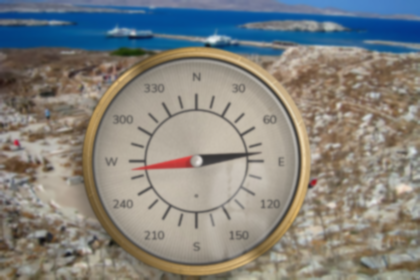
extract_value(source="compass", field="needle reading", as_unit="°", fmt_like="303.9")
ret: 262.5
